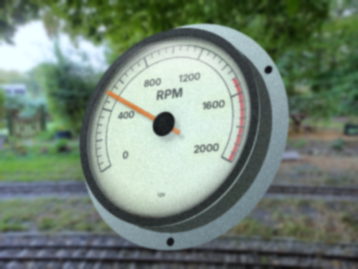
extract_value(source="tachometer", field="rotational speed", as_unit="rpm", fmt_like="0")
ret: 500
